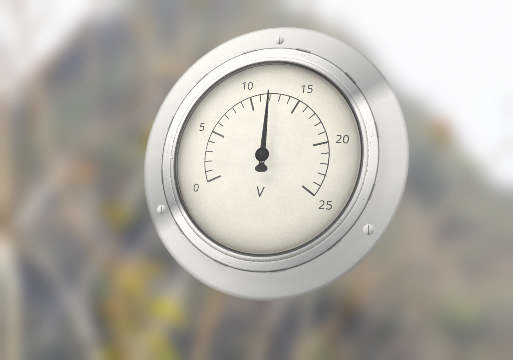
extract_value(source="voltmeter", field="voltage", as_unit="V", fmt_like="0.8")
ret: 12
